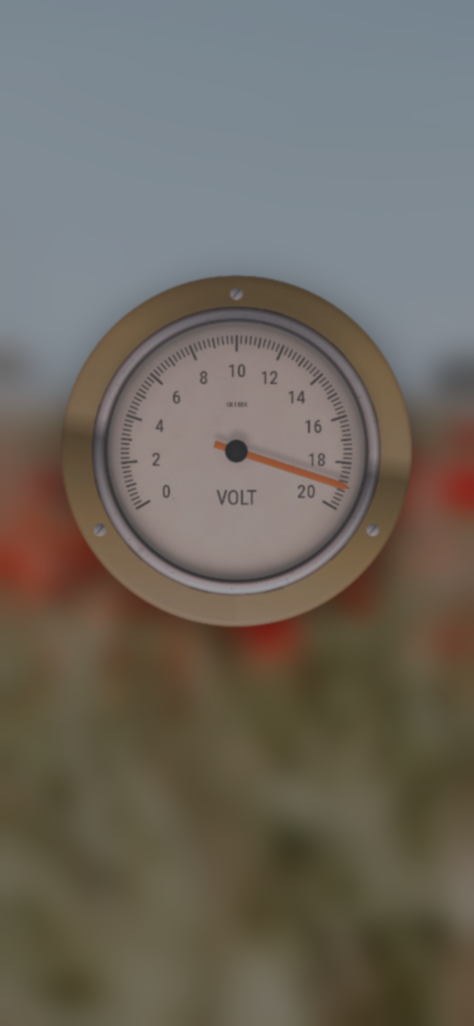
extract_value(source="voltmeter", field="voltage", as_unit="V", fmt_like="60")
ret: 19
